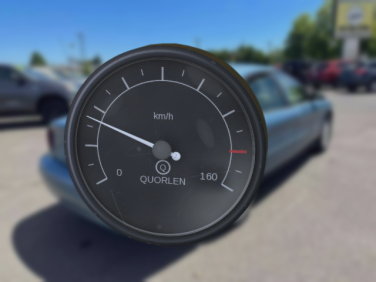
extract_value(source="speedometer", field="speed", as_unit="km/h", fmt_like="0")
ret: 35
